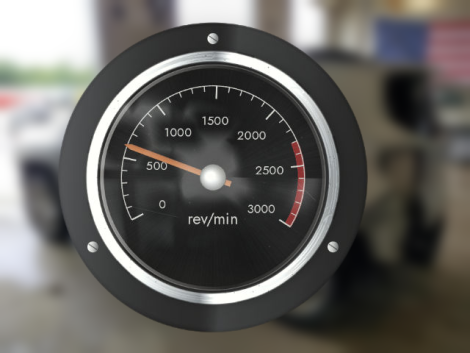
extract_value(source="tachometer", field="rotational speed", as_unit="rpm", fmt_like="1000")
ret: 600
